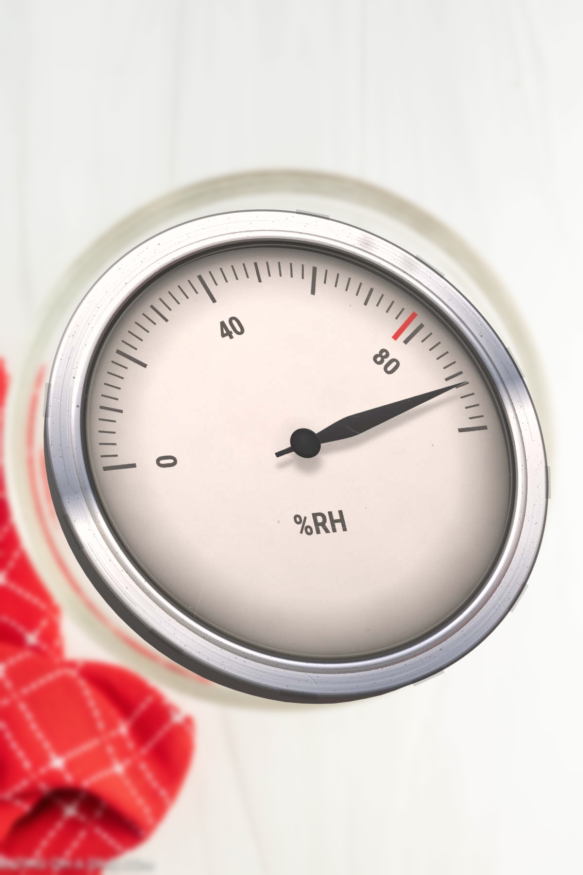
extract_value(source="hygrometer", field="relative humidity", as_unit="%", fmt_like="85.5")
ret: 92
